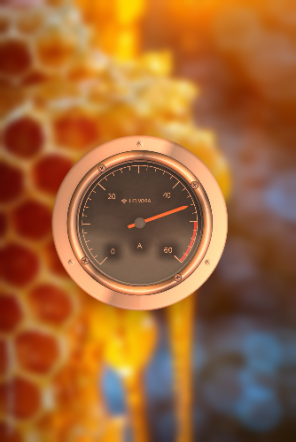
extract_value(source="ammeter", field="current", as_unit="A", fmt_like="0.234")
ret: 46
